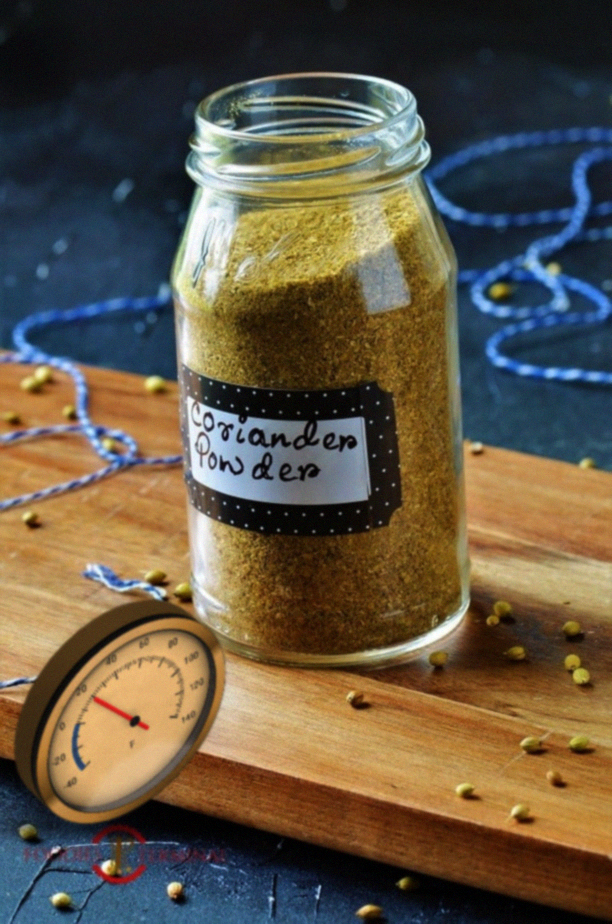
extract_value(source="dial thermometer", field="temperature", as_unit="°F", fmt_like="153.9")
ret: 20
